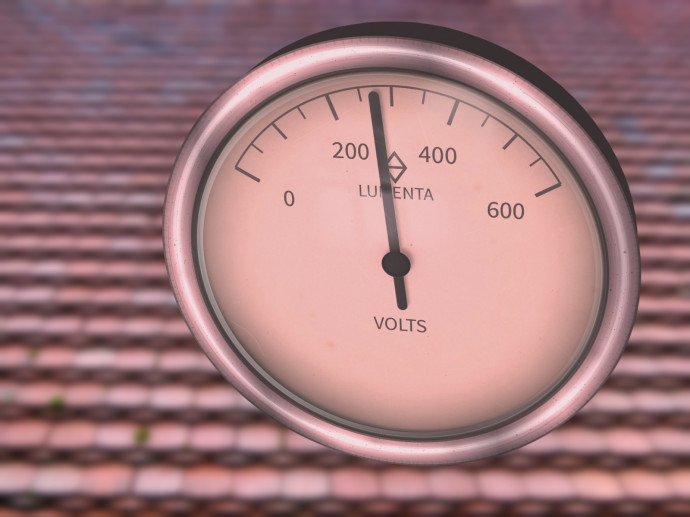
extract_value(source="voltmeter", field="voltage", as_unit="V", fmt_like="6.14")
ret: 275
